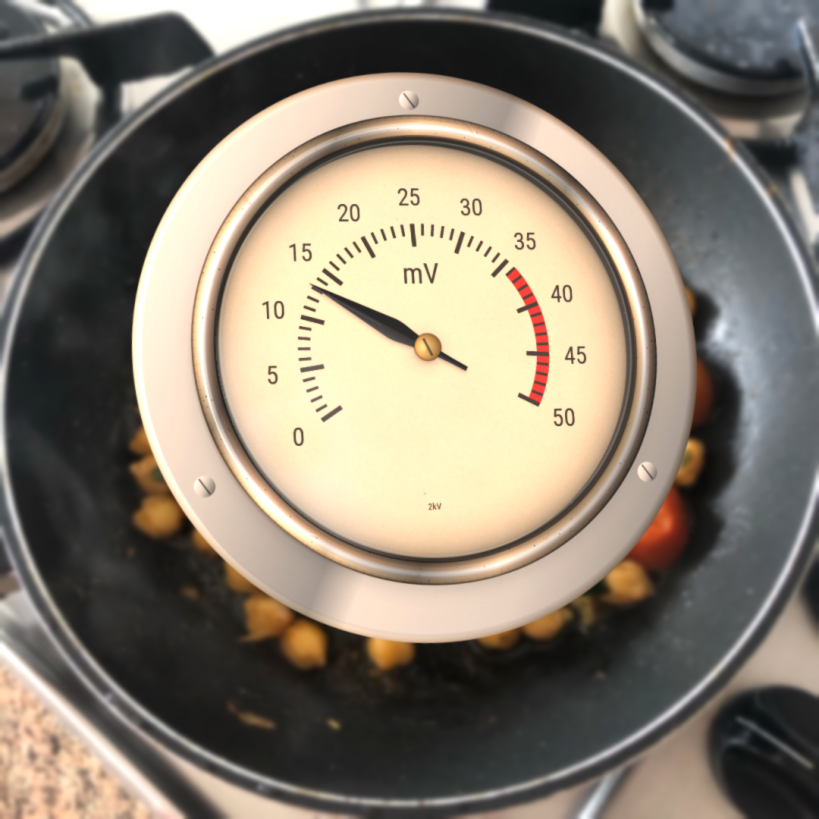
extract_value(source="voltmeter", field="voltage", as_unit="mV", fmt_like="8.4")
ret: 13
